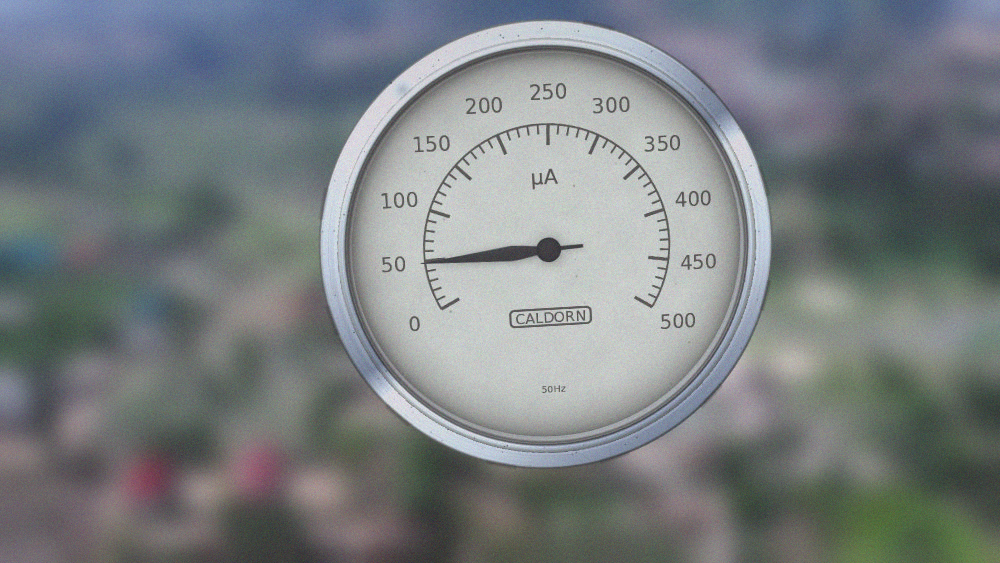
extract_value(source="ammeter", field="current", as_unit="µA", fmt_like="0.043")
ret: 50
